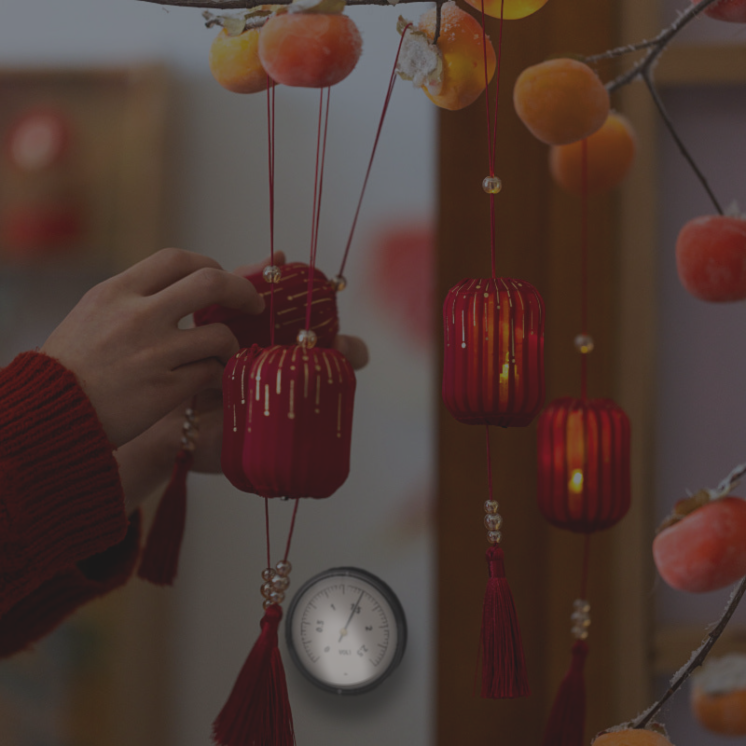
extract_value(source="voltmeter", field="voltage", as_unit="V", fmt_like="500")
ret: 1.5
